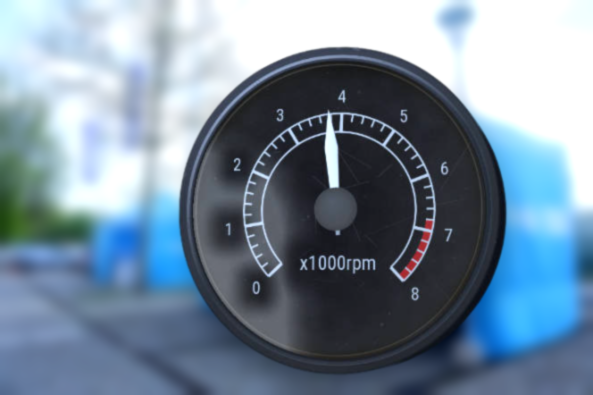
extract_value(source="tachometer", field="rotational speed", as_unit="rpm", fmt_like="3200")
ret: 3800
